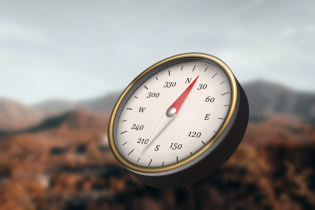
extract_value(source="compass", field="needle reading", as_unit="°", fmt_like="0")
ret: 15
